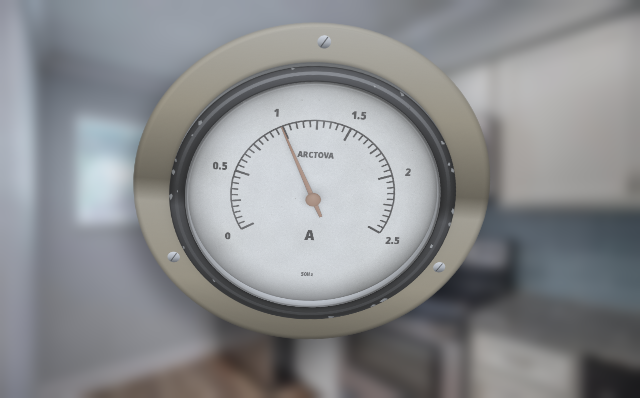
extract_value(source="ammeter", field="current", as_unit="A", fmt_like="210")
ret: 1
